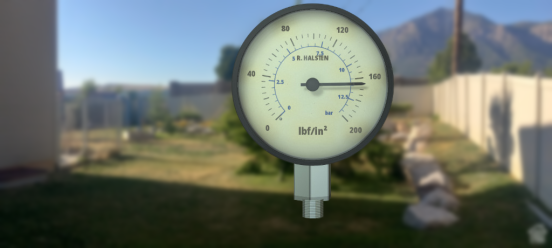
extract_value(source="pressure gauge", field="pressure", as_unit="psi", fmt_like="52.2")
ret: 165
